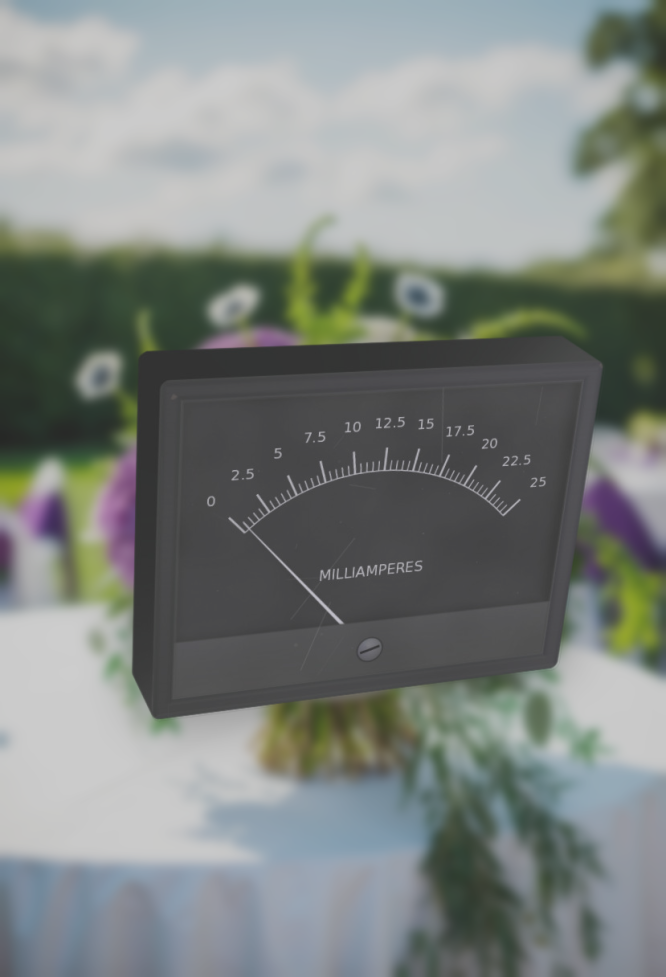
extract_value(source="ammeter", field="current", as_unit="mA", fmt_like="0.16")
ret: 0.5
